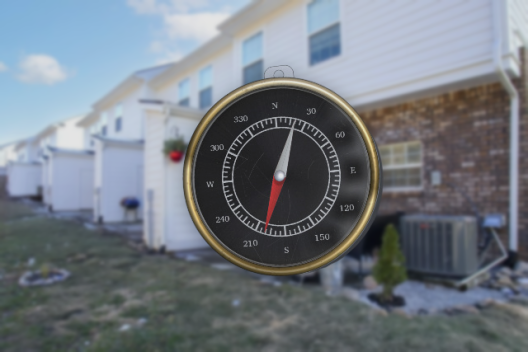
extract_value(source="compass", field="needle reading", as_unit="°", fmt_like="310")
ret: 200
